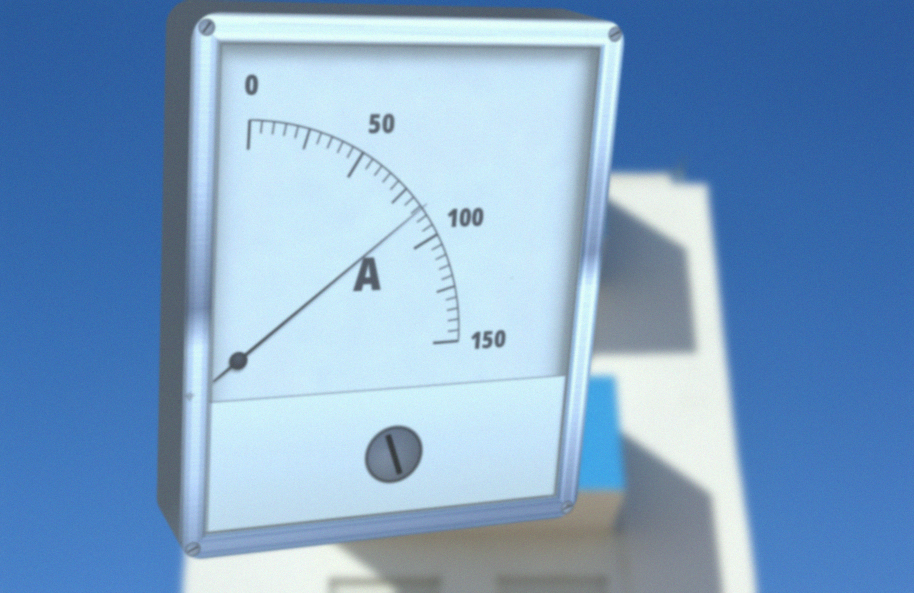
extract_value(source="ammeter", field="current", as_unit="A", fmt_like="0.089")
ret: 85
